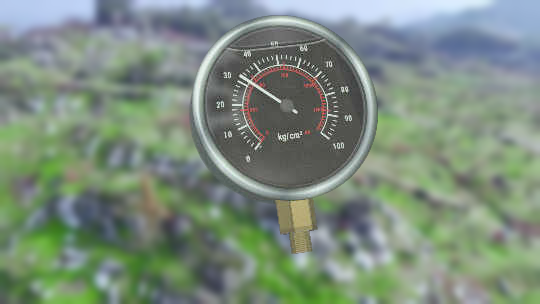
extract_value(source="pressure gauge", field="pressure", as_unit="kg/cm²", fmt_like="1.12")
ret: 32
